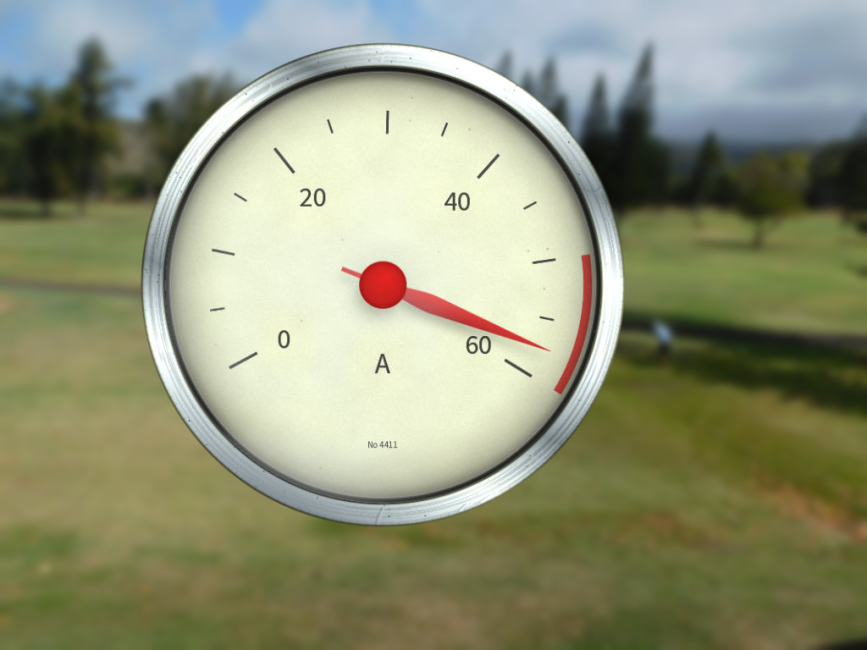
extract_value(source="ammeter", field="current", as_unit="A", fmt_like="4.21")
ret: 57.5
